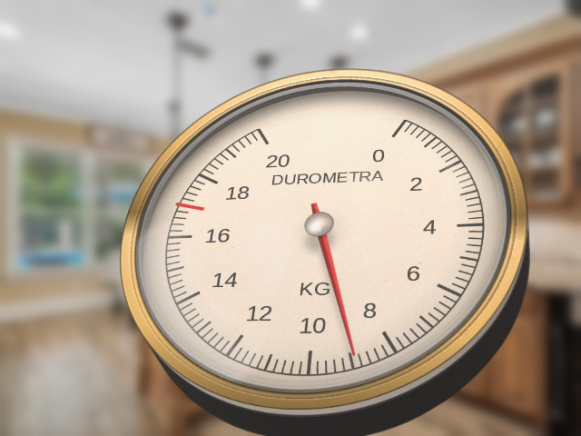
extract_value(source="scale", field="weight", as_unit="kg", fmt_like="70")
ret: 8.9
